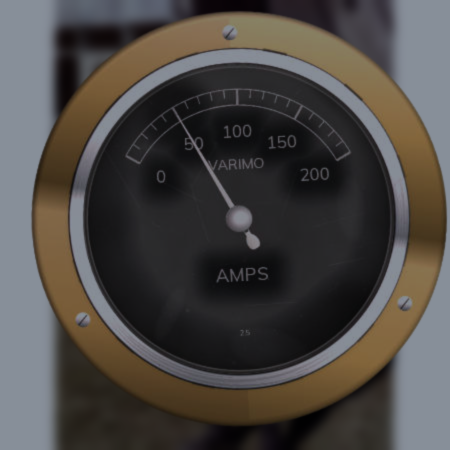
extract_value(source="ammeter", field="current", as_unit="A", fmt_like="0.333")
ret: 50
